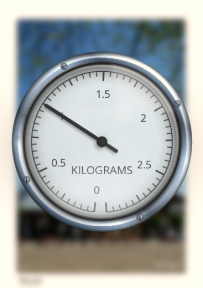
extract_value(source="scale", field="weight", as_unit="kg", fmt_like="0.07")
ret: 1
